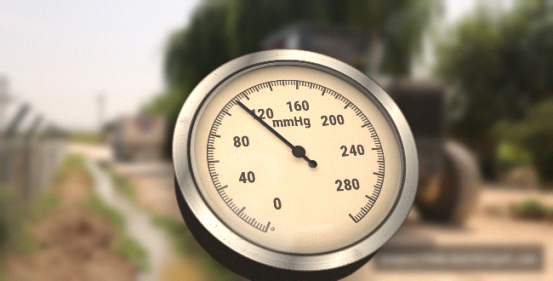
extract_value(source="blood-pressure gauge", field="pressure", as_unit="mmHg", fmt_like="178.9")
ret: 110
